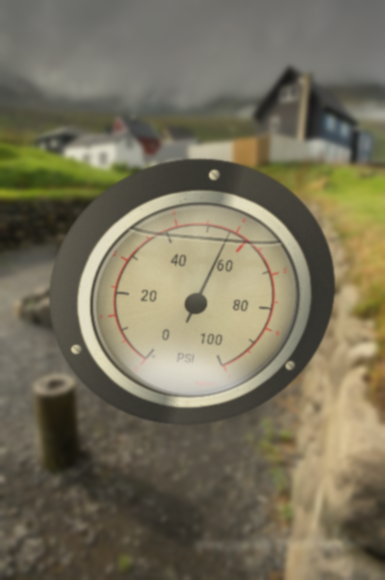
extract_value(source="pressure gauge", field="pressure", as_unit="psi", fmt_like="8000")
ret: 55
